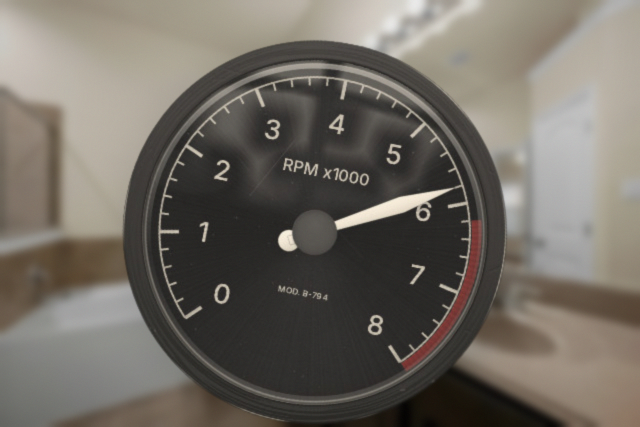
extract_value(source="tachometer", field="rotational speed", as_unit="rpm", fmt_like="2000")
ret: 5800
